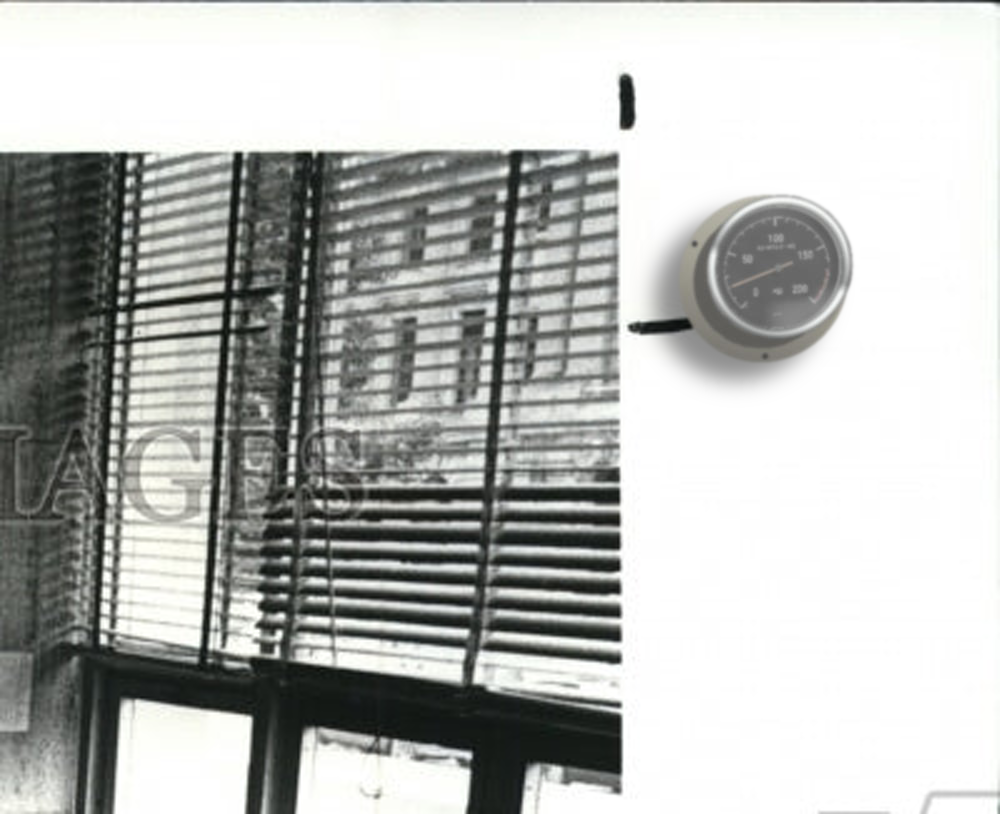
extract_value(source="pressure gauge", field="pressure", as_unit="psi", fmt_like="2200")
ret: 20
